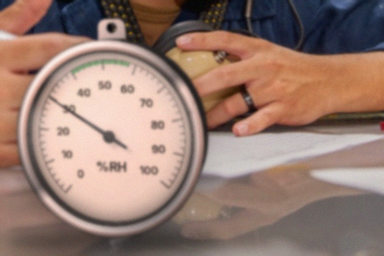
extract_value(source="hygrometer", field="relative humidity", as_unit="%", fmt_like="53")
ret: 30
